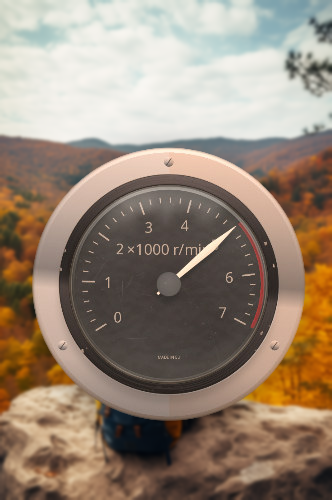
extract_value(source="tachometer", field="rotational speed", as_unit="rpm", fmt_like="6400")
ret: 5000
